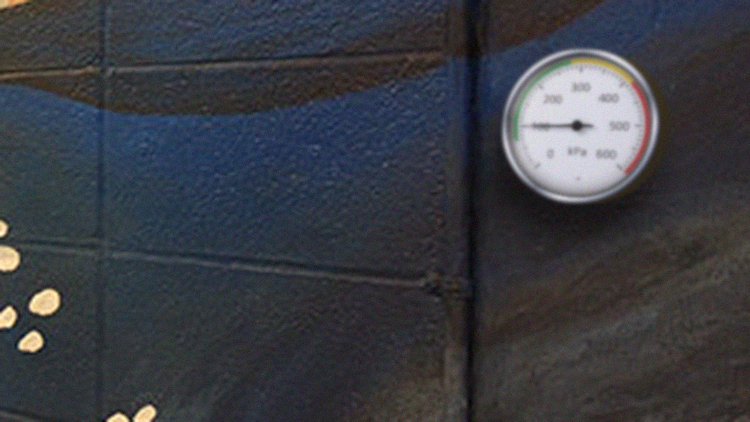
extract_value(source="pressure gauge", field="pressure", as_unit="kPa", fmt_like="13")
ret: 100
